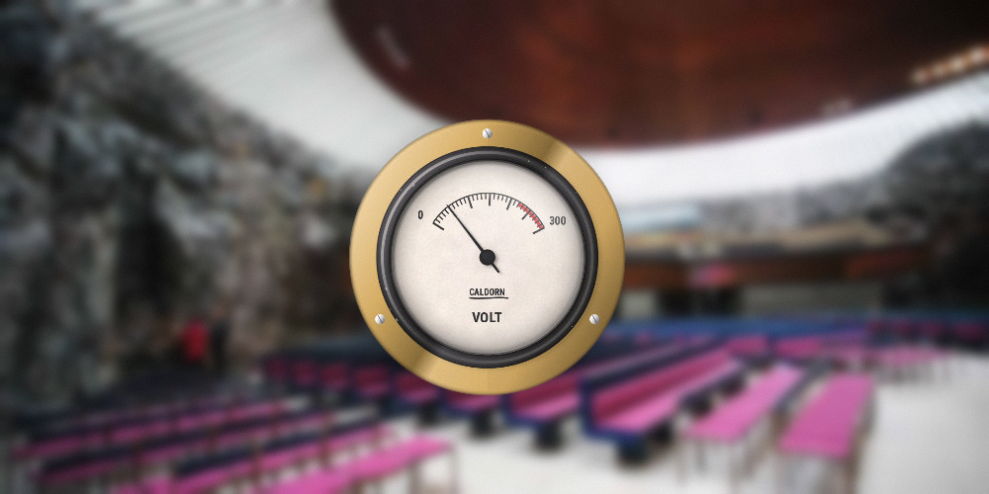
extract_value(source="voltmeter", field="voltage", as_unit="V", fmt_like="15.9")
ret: 50
